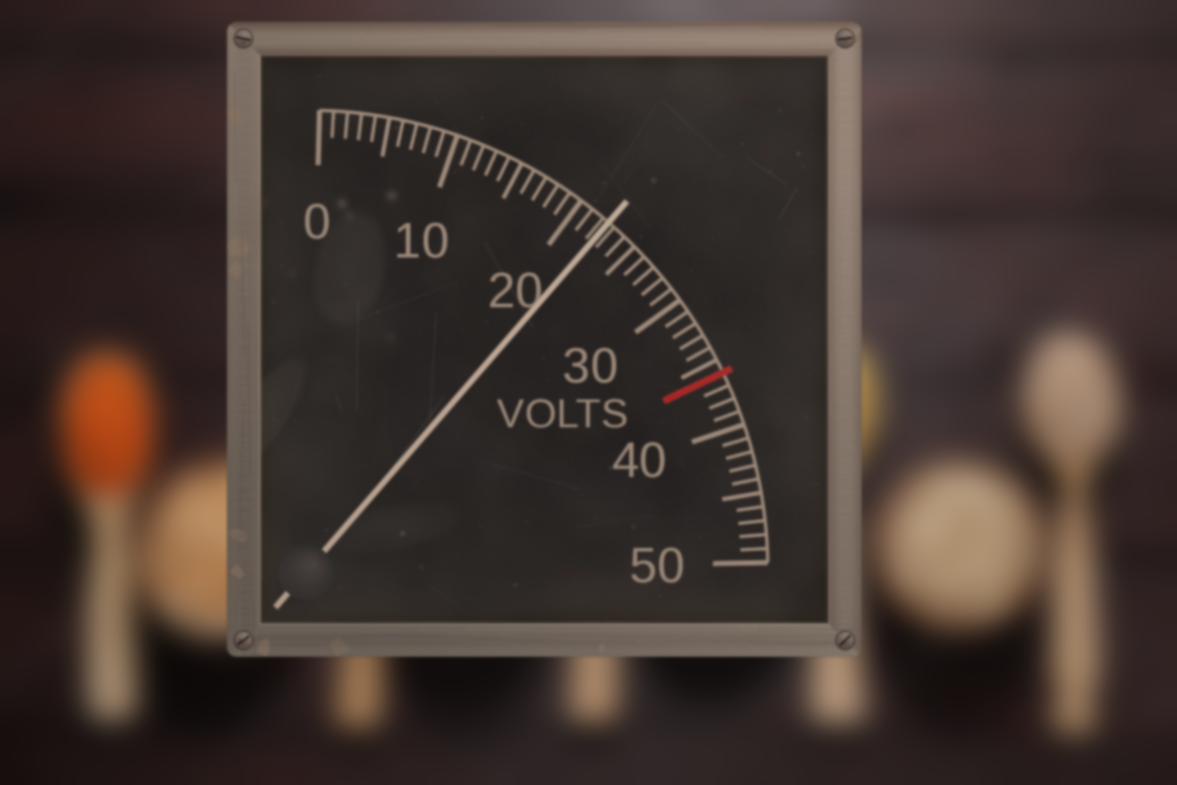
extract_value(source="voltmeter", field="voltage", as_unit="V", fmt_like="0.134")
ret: 22.5
